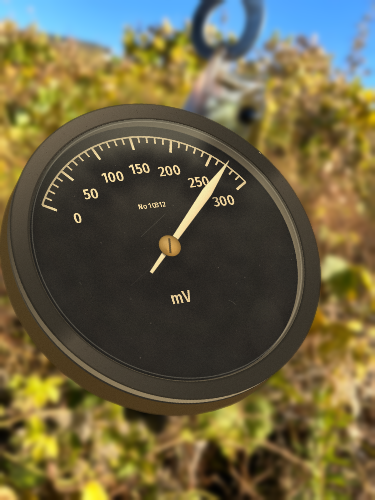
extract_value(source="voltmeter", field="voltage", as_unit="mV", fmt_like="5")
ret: 270
